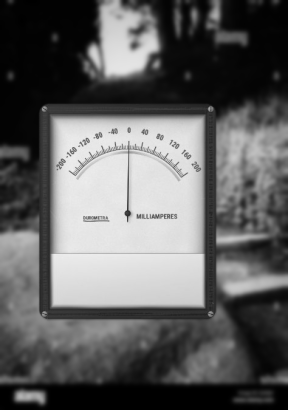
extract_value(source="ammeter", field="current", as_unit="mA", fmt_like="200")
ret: 0
